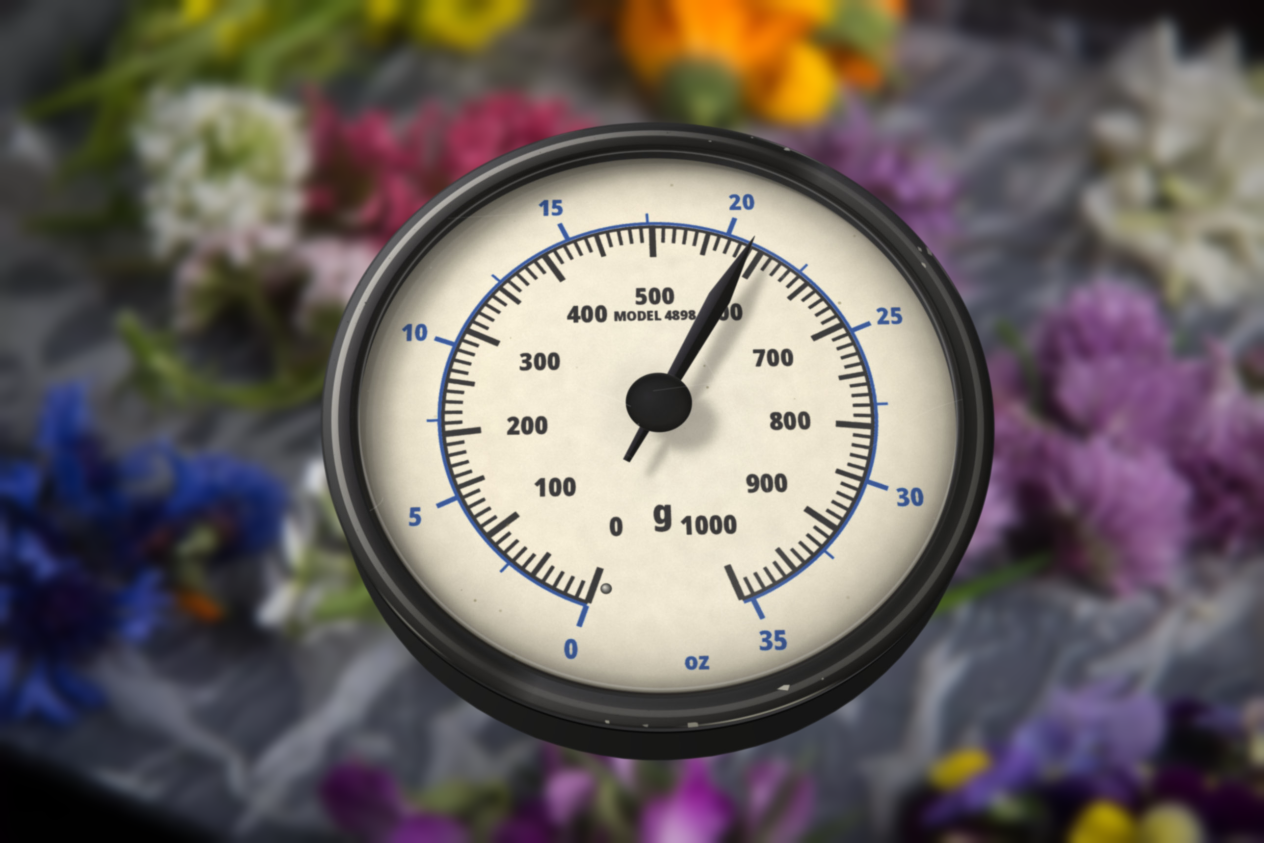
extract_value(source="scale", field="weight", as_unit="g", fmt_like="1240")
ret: 590
